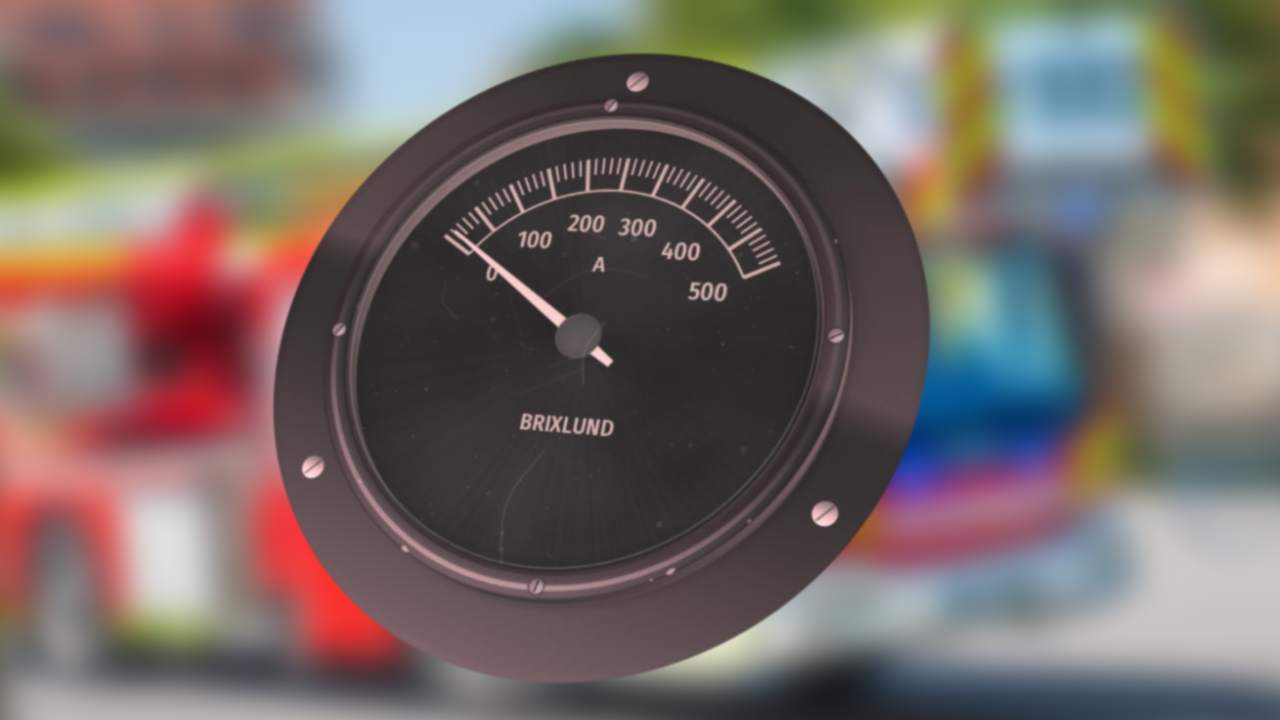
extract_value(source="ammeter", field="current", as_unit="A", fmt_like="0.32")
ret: 10
